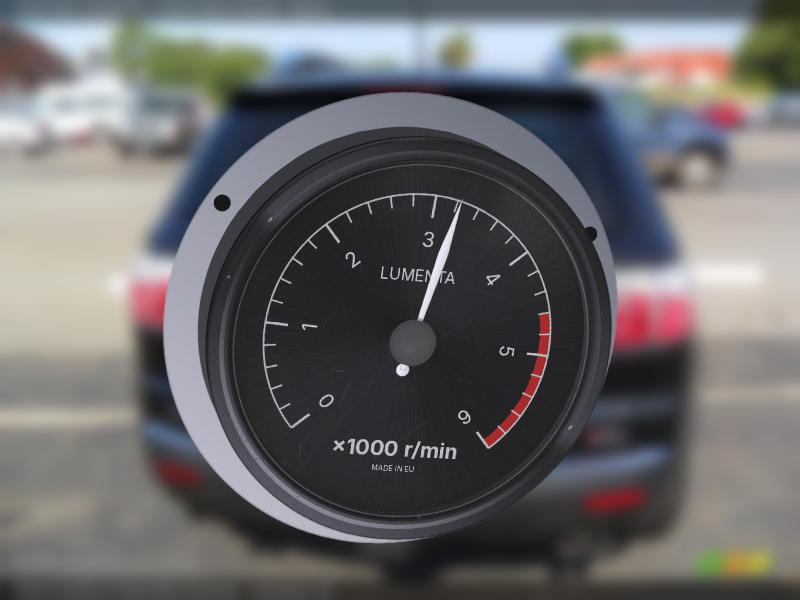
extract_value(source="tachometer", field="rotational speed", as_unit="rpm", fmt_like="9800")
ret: 3200
